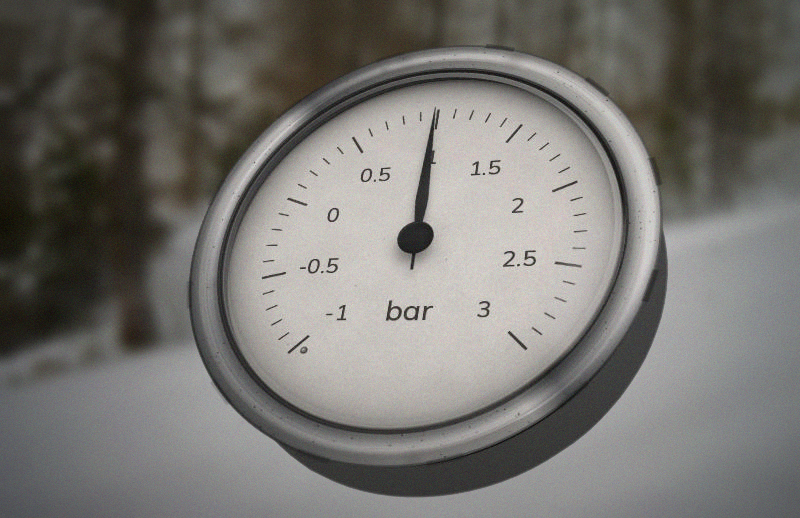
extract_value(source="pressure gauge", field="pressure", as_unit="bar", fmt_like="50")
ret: 1
